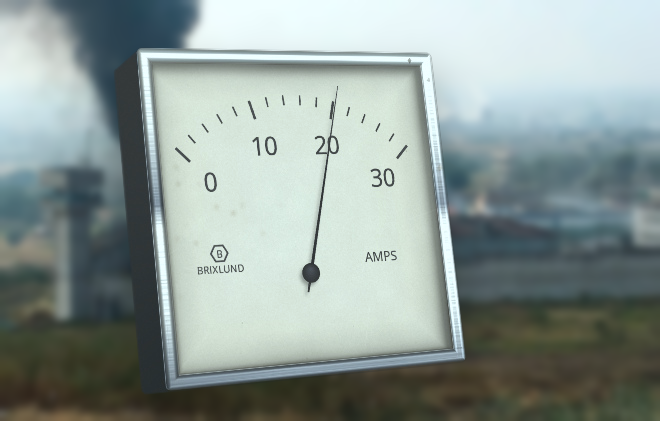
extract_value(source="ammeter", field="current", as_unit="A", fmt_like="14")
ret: 20
